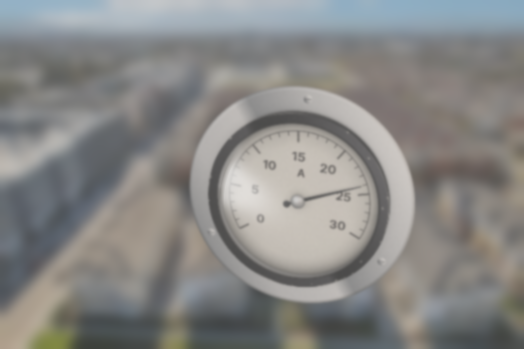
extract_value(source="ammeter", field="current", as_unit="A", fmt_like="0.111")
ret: 24
